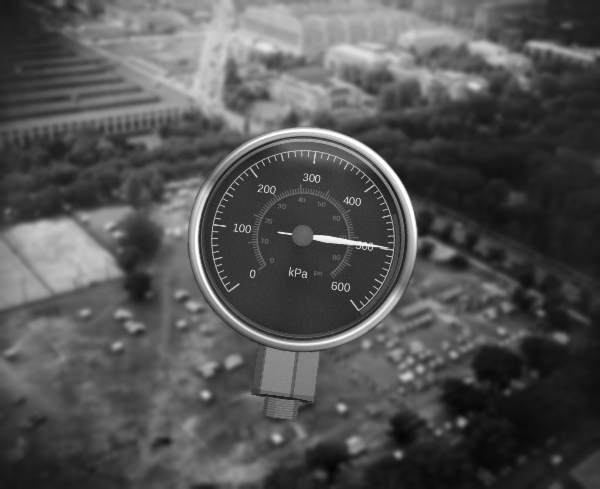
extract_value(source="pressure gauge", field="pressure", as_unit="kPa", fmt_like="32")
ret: 500
